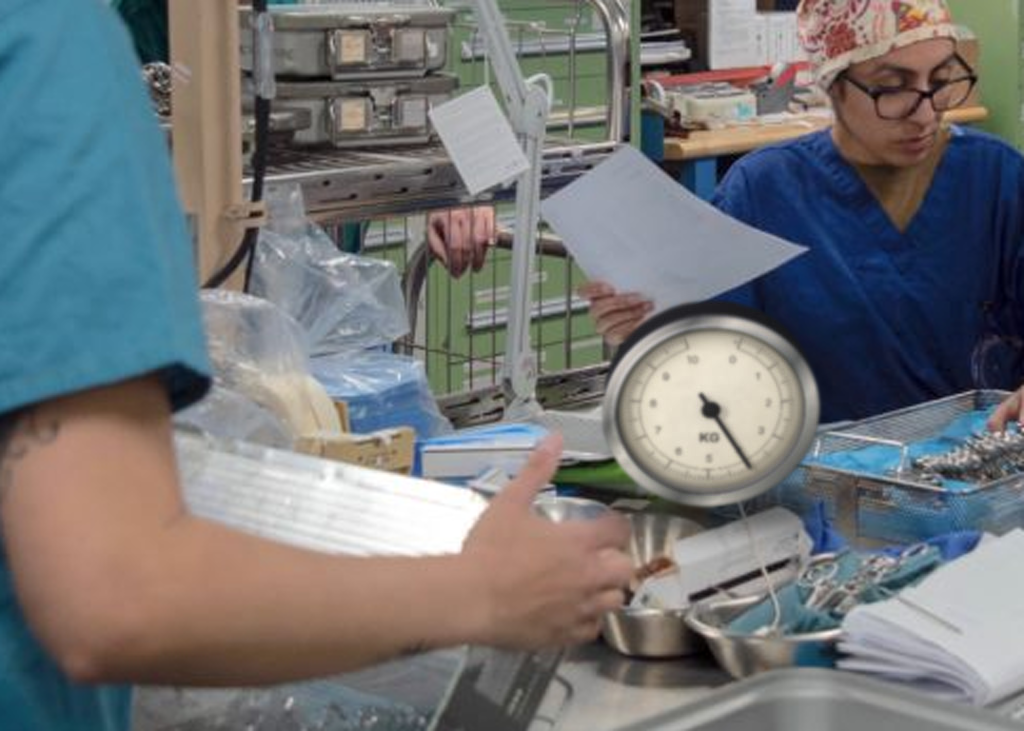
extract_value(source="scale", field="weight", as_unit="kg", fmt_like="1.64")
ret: 4
